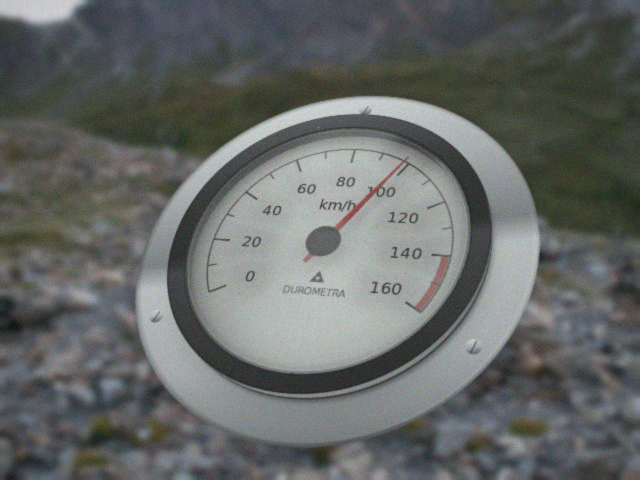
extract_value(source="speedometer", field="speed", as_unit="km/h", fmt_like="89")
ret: 100
